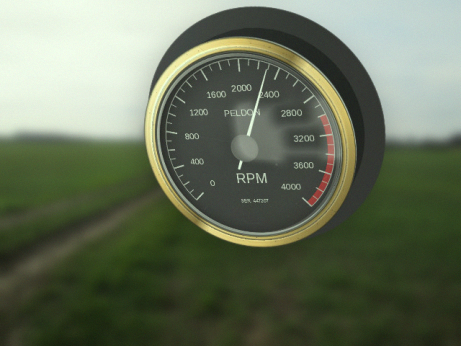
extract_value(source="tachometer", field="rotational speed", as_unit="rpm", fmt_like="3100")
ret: 2300
